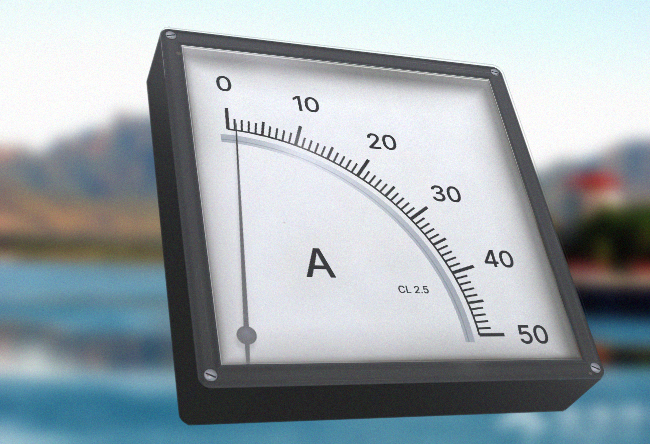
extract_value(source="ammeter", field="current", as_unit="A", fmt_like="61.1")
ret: 1
